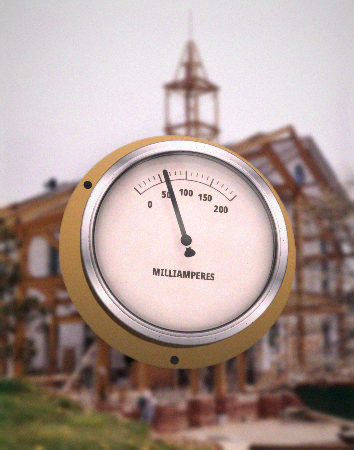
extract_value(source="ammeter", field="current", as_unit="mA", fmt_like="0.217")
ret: 60
